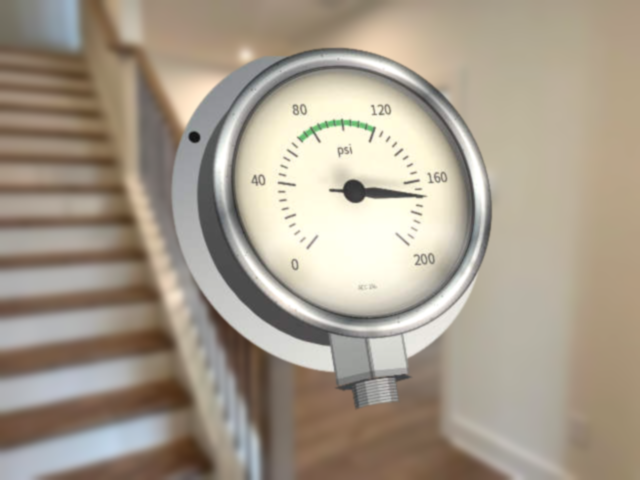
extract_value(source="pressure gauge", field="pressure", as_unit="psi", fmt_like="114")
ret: 170
